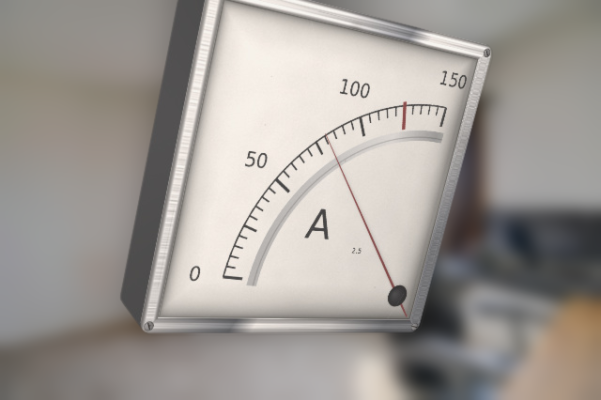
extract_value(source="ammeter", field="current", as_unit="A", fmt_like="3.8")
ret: 80
